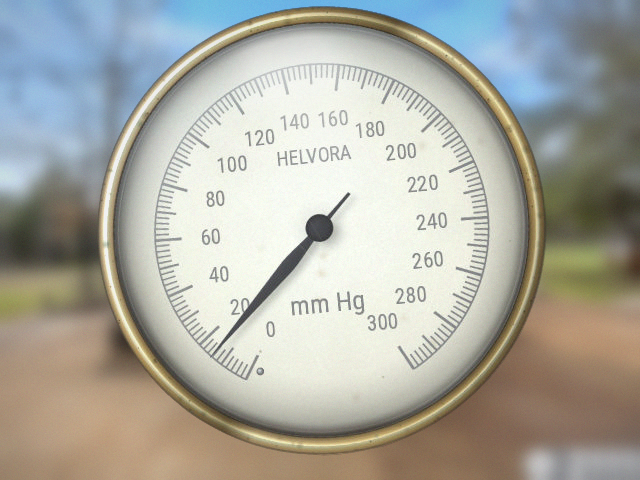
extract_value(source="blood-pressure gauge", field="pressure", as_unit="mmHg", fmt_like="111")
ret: 14
